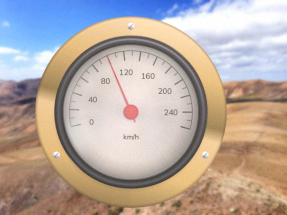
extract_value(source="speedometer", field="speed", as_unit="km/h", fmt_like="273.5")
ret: 100
